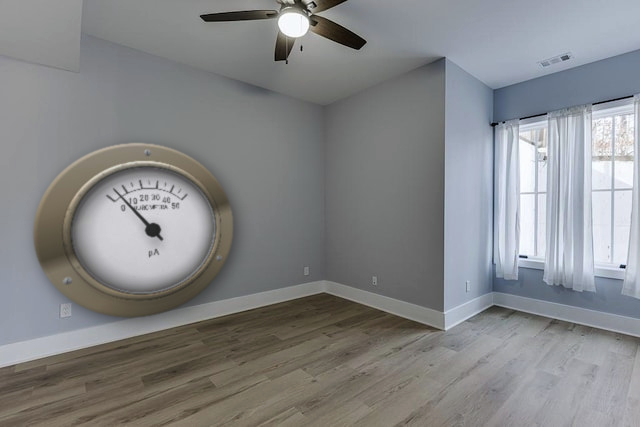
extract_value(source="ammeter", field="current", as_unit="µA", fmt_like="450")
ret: 5
